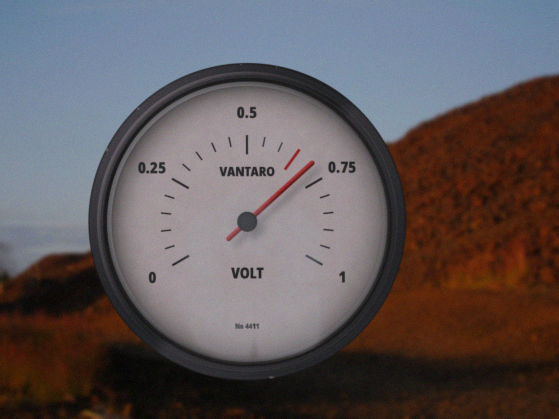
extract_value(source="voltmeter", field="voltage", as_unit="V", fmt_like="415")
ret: 0.7
